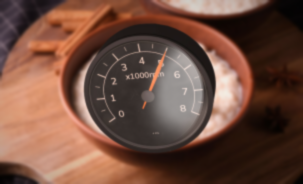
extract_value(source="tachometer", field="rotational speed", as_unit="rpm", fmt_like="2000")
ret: 5000
